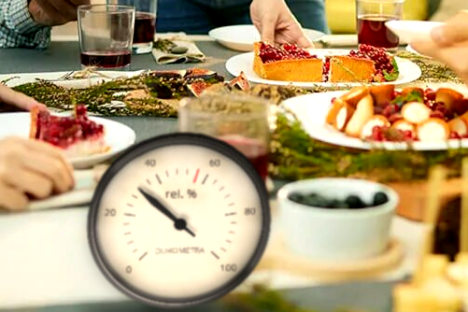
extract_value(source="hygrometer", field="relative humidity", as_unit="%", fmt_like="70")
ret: 32
